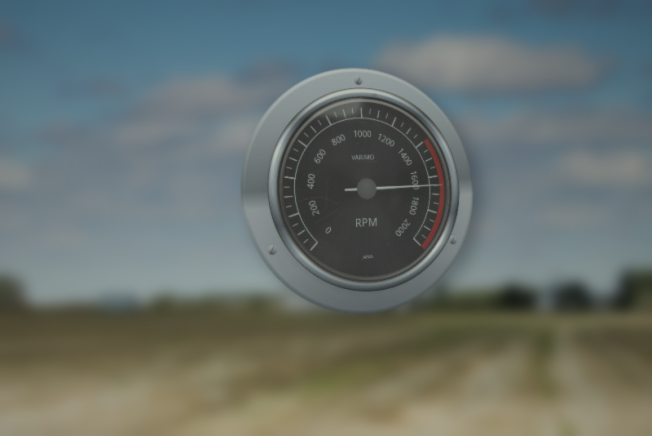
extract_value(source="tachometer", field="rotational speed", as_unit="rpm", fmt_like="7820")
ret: 1650
